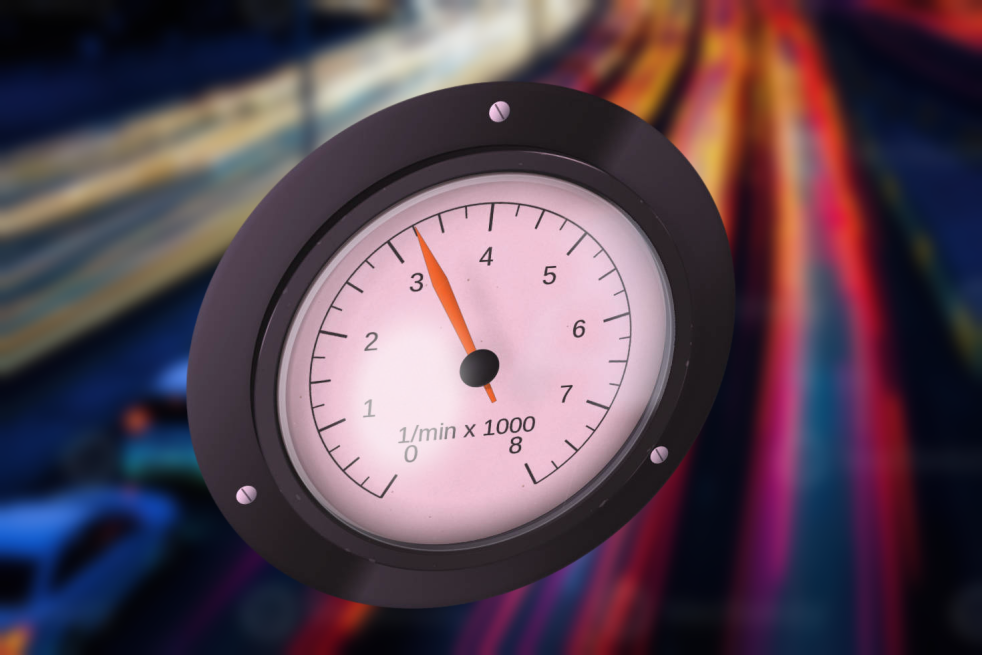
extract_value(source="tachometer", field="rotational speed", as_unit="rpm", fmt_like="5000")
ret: 3250
